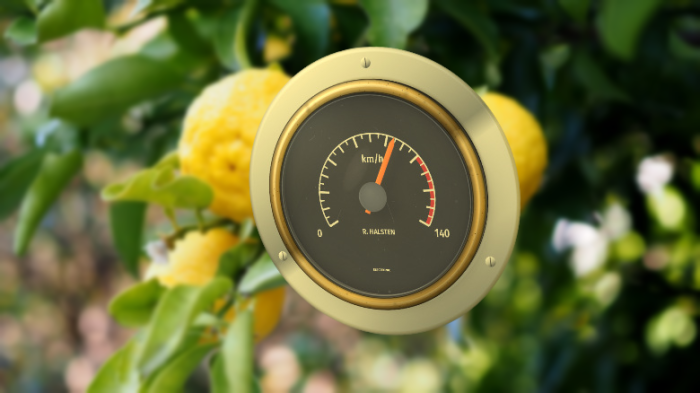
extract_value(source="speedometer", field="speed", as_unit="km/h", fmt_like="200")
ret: 85
